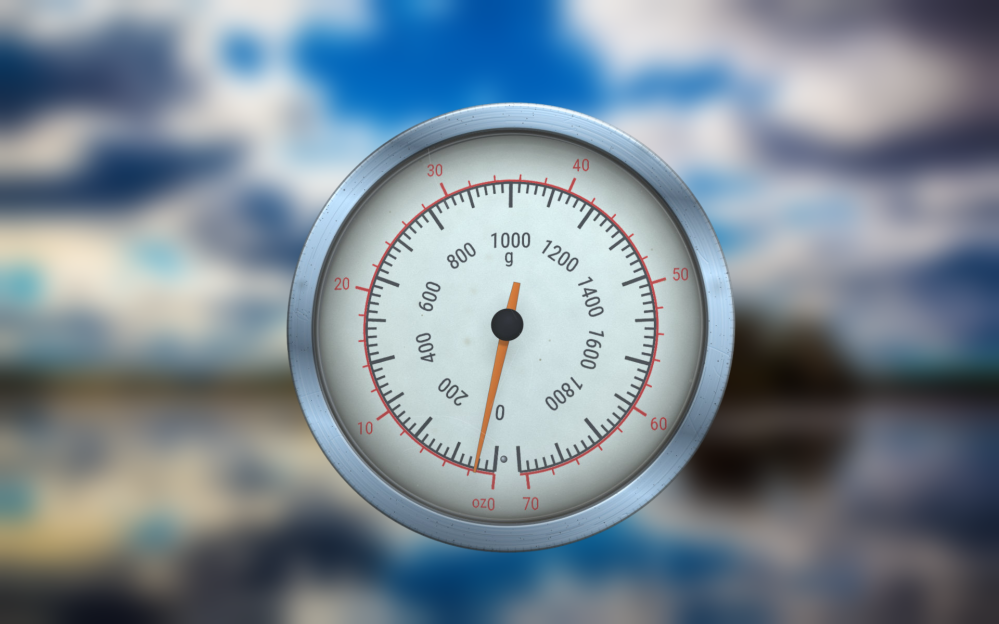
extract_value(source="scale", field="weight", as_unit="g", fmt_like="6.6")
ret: 40
